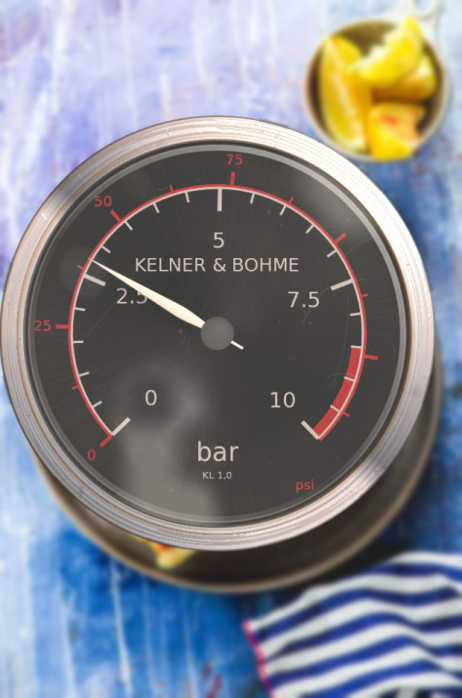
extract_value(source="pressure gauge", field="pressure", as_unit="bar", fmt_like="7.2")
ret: 2.75
